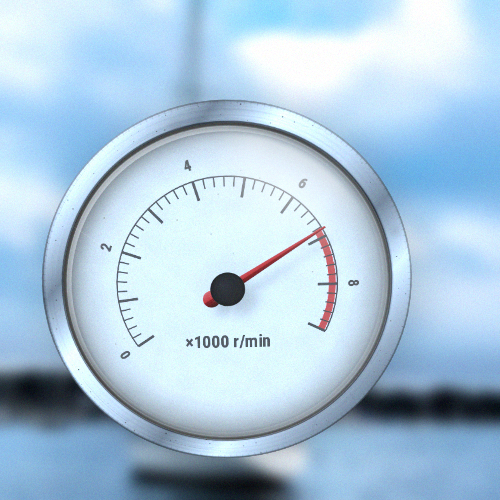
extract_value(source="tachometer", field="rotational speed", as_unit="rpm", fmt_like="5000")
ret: 6800
